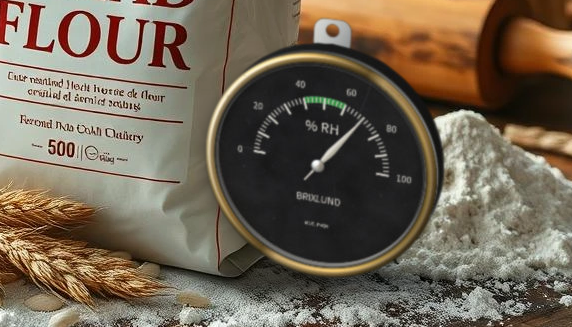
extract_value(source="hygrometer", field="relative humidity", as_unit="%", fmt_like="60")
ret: 70
